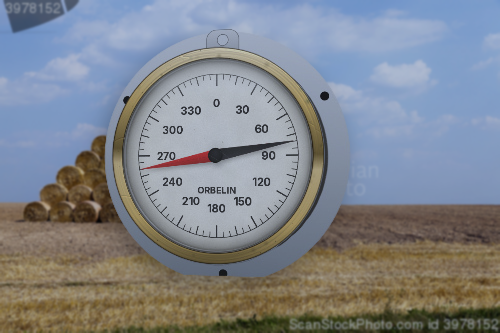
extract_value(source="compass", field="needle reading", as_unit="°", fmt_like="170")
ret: 260
